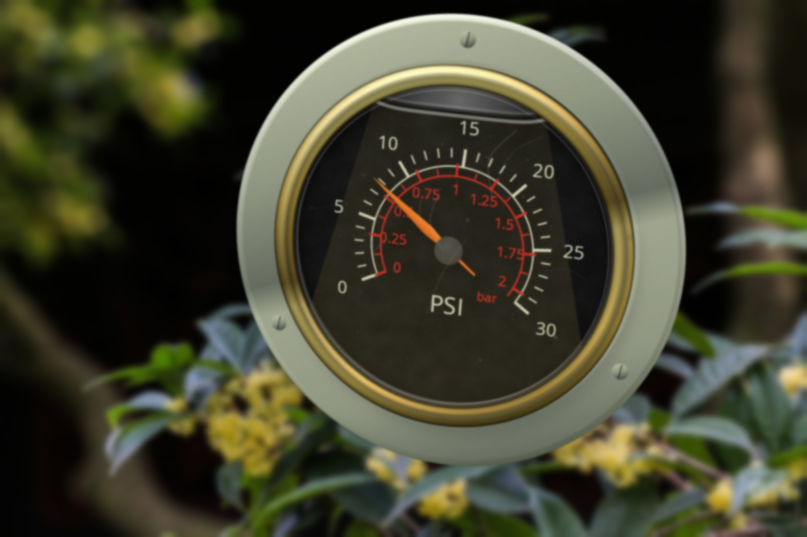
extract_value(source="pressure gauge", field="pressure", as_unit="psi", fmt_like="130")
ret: 8
